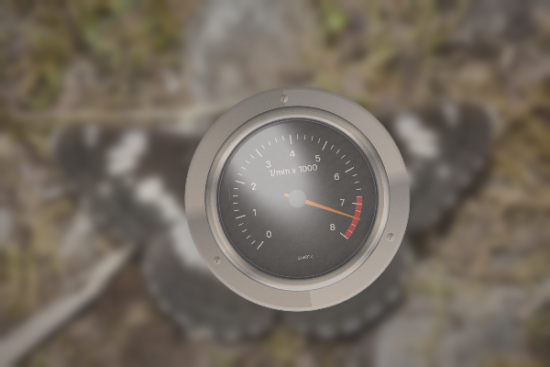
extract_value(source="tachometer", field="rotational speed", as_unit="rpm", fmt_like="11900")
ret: 7400
